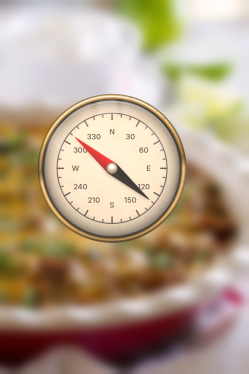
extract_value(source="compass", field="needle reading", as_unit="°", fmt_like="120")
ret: 310
